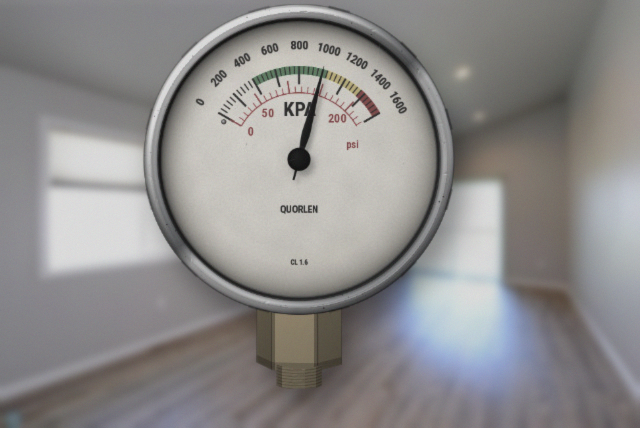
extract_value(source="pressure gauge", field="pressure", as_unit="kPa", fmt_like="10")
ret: 1000
